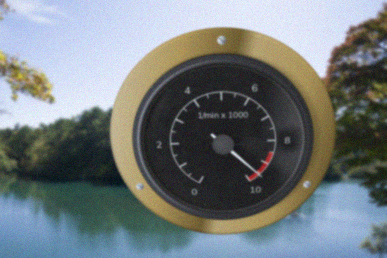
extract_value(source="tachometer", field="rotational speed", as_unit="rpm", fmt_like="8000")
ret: 9500
